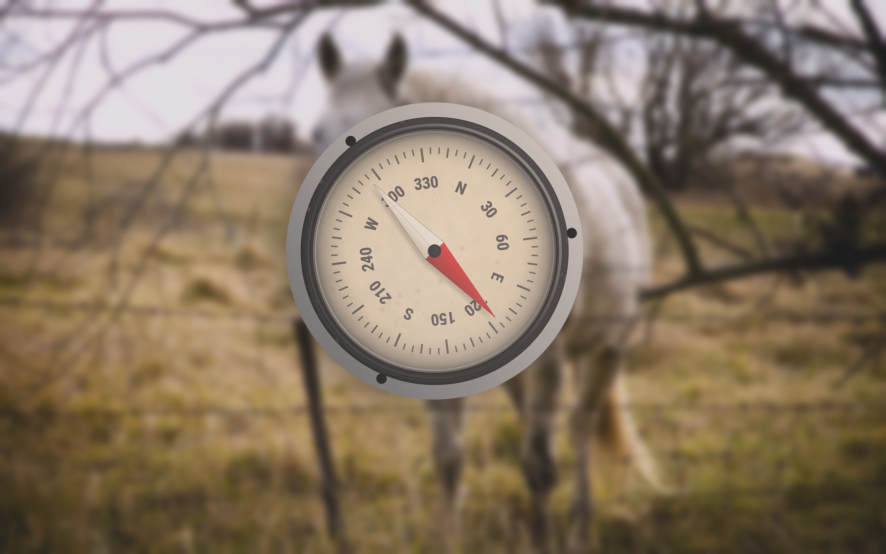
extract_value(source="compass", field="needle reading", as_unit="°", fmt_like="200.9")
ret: 115
